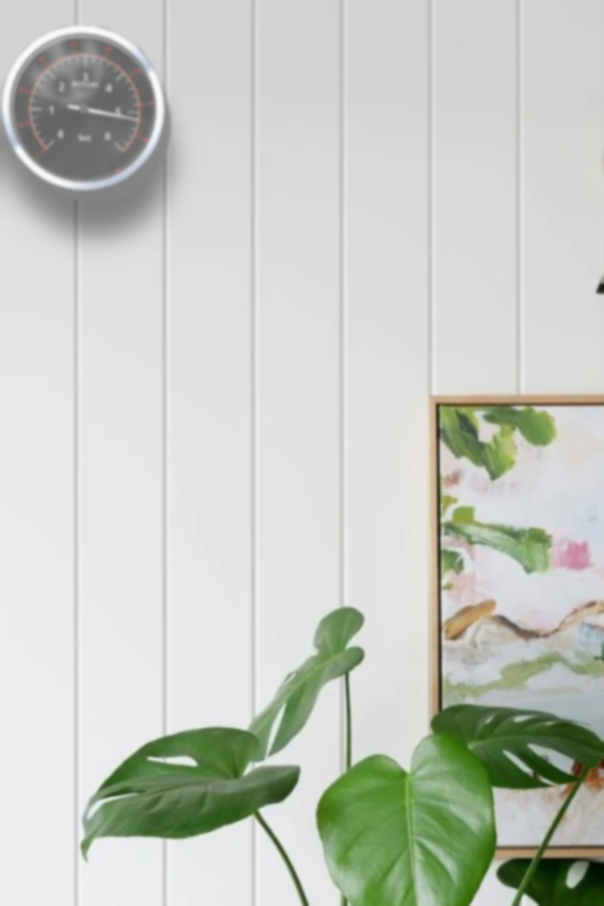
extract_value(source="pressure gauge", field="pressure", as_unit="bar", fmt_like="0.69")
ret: 5.2
